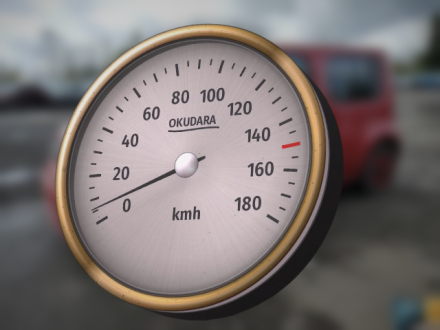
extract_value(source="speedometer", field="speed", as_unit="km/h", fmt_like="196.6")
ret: 5
